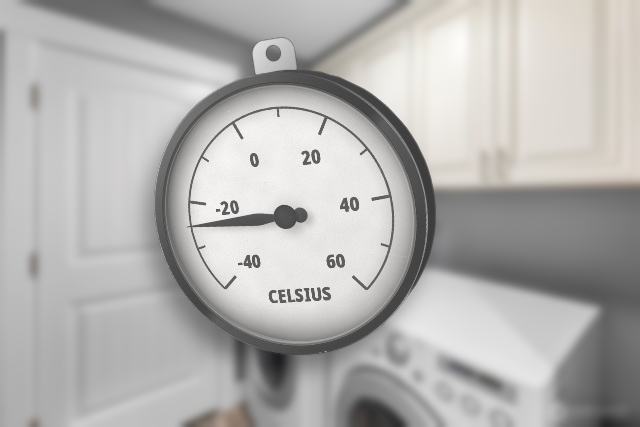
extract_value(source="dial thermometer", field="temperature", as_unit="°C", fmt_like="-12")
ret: -25
